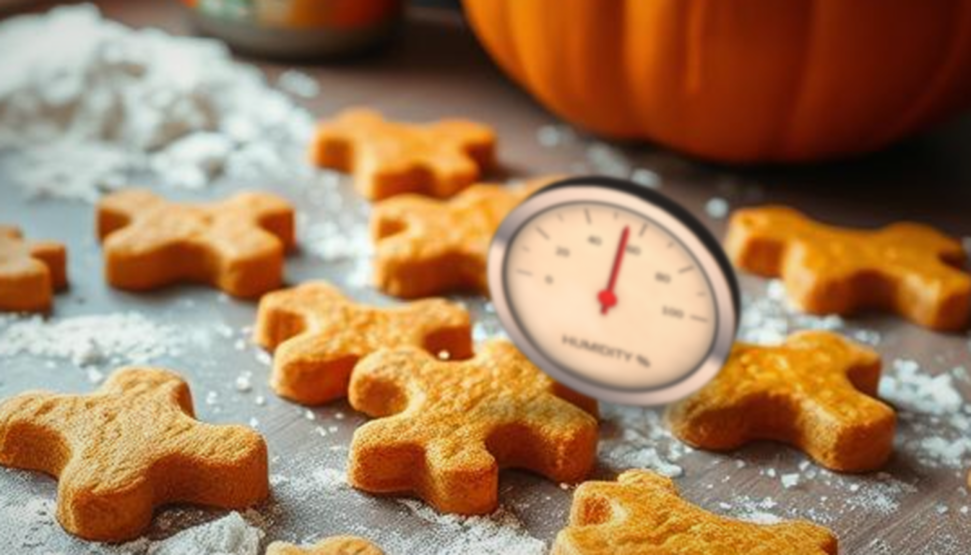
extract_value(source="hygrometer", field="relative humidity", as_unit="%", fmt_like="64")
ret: 55
